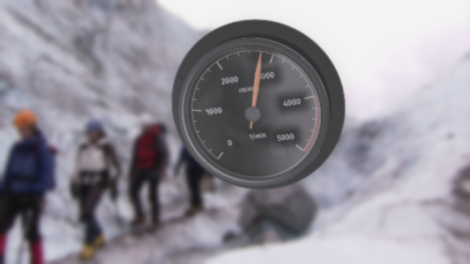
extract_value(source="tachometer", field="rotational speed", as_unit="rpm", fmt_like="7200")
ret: 2800
